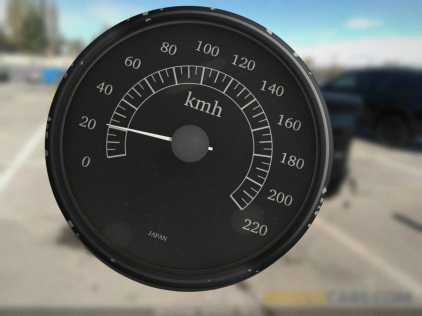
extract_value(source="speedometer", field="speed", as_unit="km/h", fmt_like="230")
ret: 20
